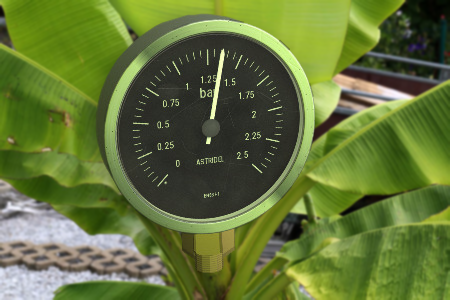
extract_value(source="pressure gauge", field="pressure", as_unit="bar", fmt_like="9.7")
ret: 1.35
